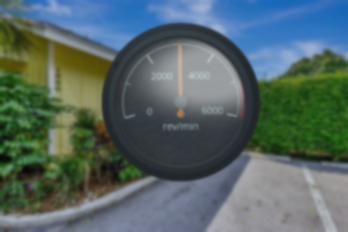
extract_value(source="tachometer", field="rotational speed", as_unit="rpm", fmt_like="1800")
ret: 3000
